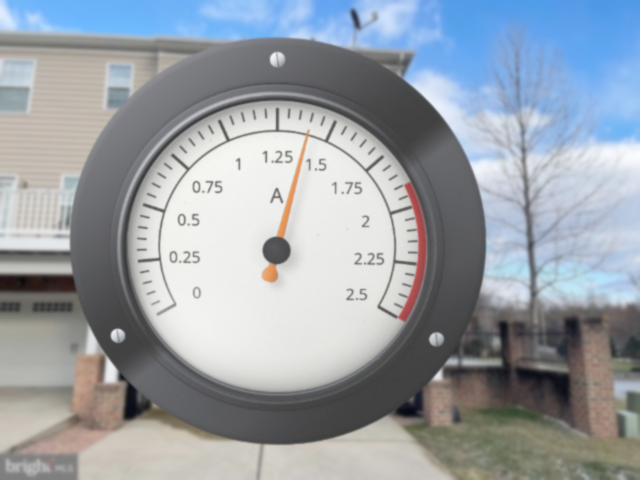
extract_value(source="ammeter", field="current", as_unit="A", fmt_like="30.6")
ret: 1.4
